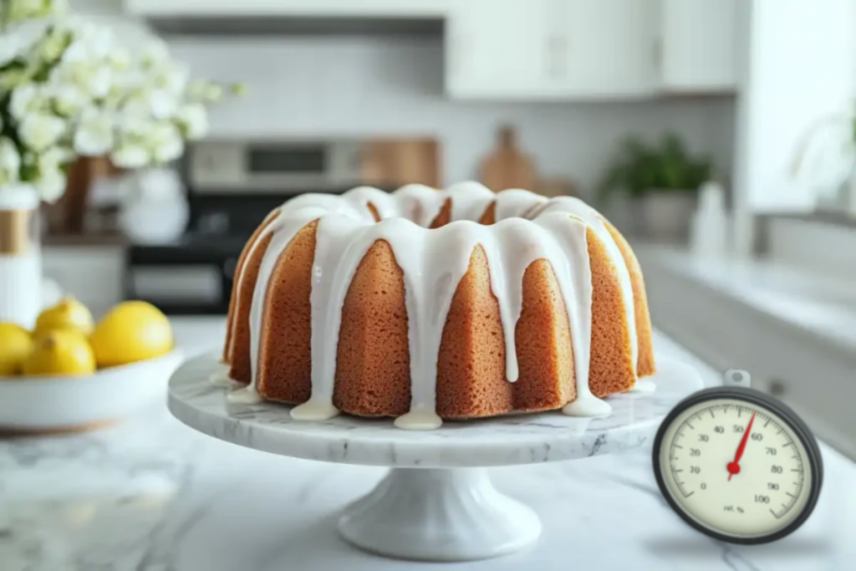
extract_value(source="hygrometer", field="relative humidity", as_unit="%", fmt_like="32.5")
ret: 55
